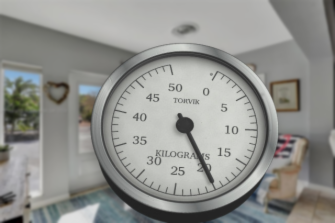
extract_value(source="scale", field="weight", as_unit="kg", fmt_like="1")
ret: 20
